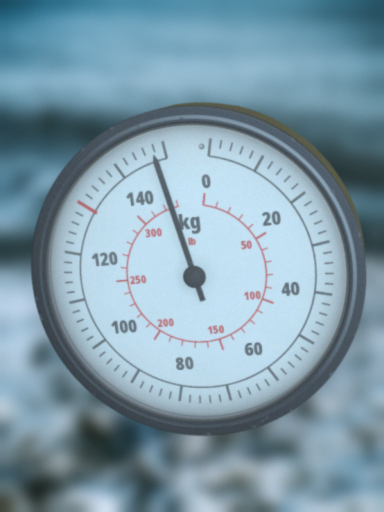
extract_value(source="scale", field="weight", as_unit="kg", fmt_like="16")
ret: 148
